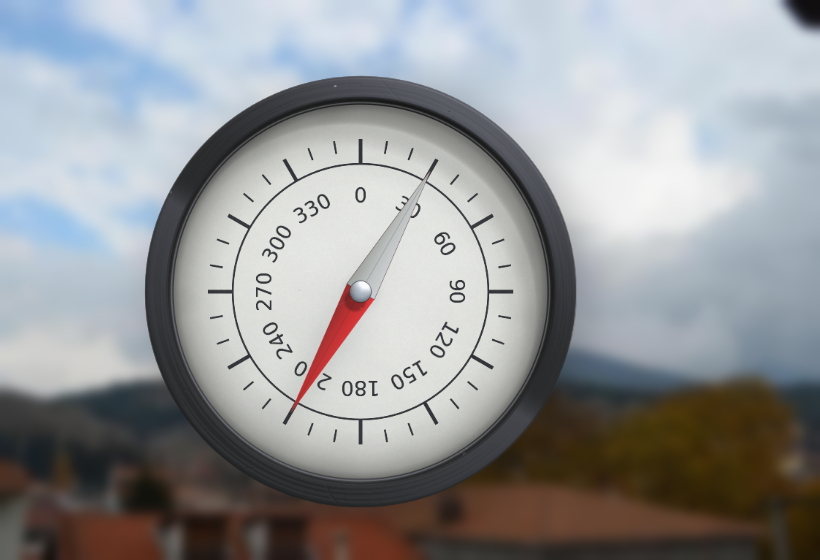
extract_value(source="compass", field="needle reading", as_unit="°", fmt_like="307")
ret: 210
